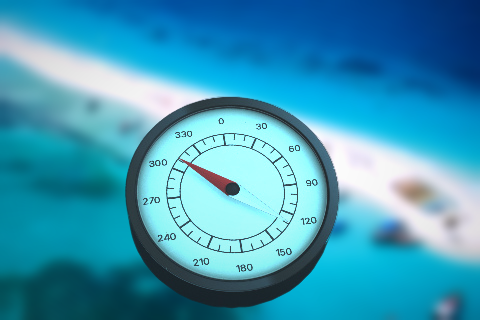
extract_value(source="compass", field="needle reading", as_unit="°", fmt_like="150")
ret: 310
